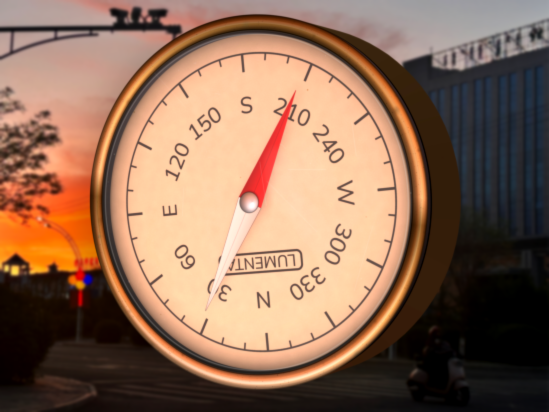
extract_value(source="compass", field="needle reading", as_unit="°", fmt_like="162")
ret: 210
